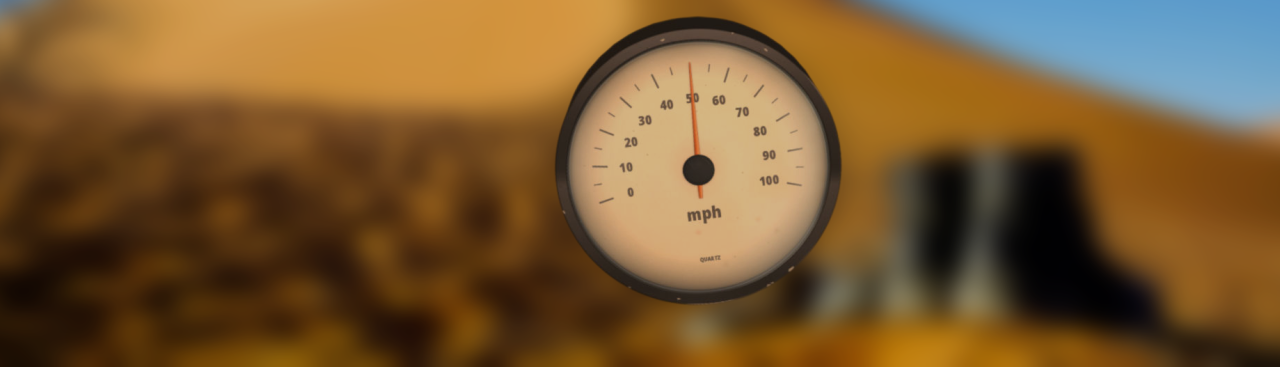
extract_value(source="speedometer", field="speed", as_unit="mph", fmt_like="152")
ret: 50
